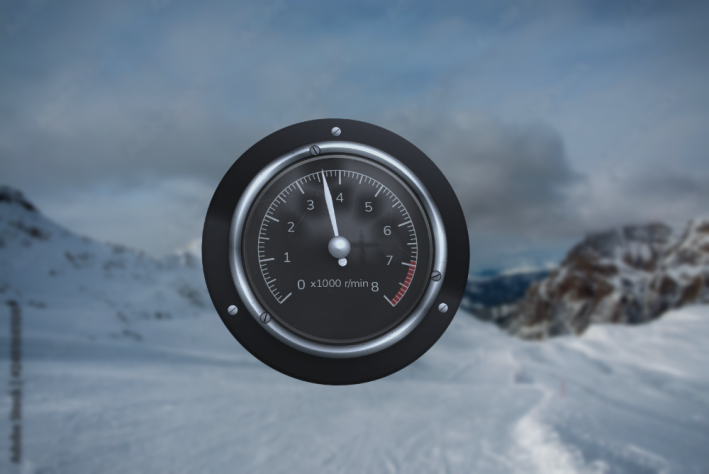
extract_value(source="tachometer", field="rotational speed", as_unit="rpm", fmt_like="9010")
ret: 3600
